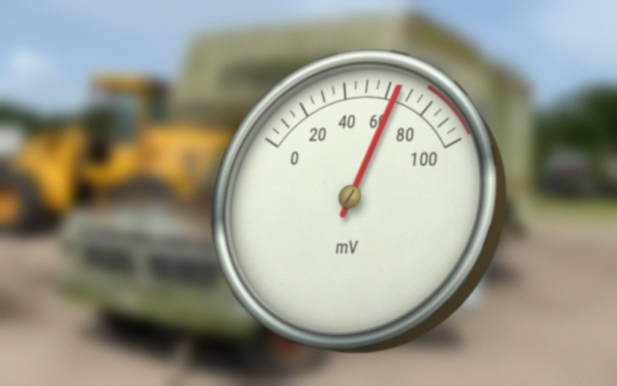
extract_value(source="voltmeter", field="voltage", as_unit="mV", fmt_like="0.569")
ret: 65
